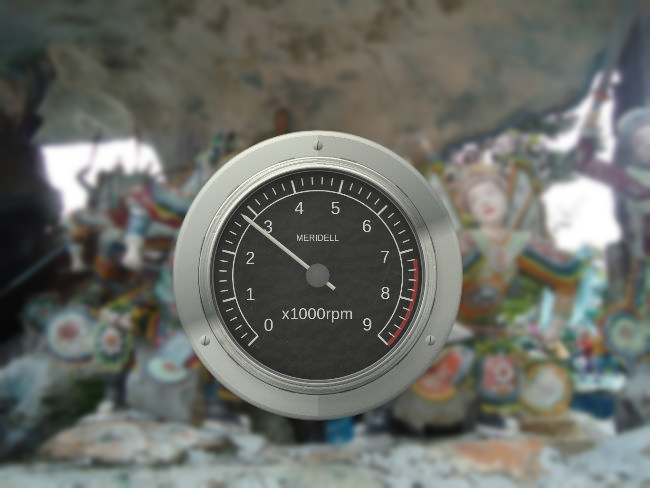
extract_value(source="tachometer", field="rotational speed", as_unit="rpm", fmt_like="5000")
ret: 2800
